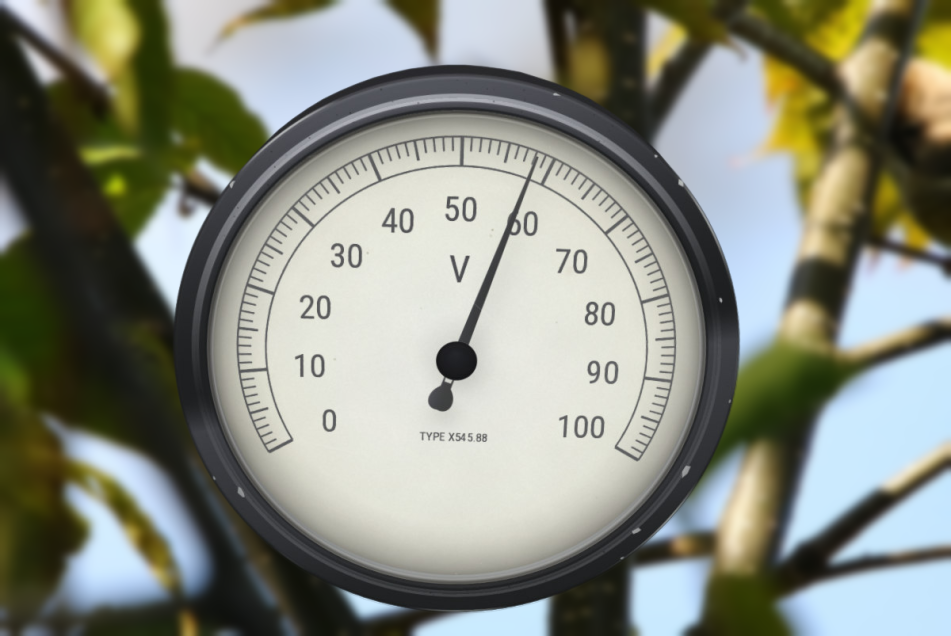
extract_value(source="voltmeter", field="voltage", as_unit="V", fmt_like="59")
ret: 58
